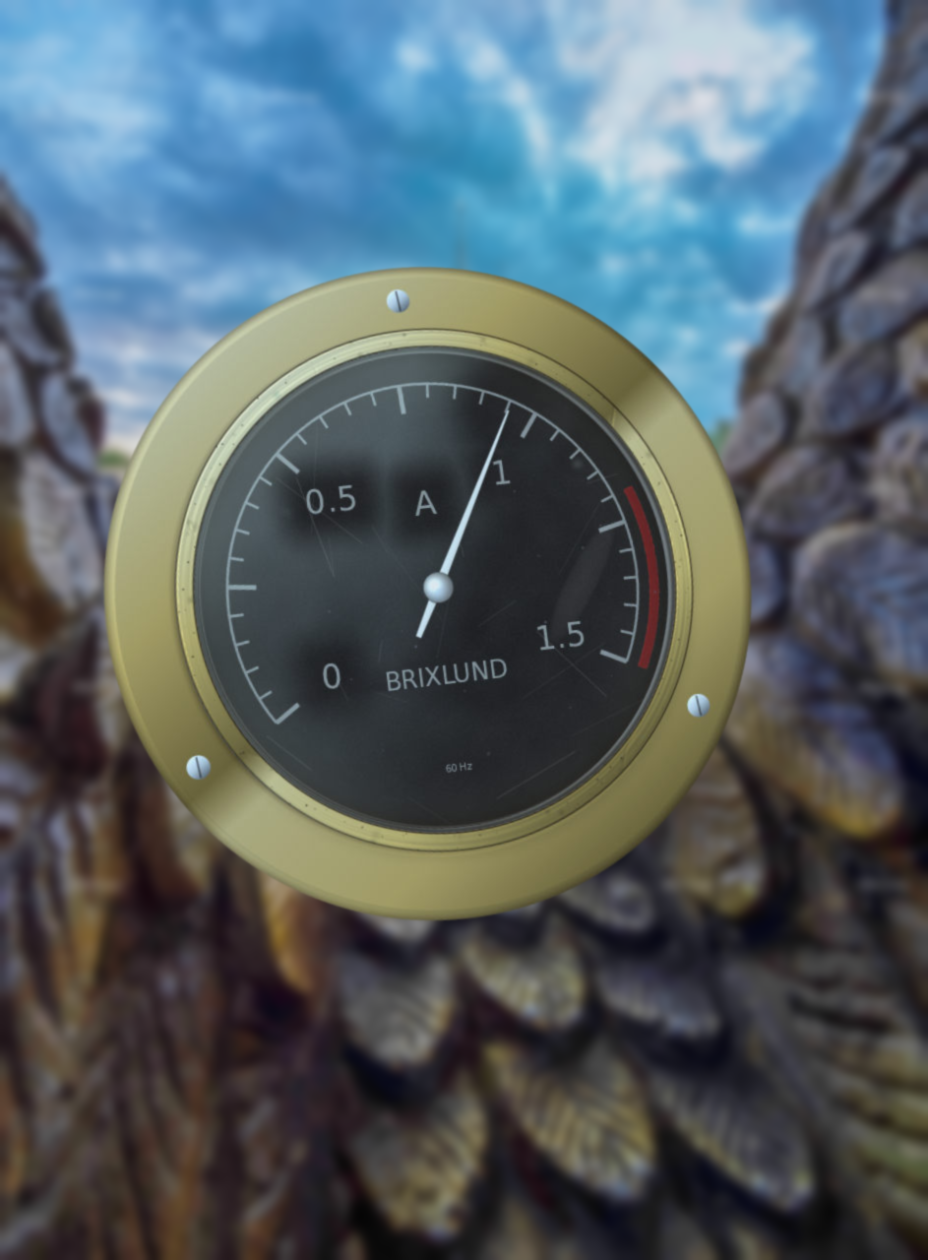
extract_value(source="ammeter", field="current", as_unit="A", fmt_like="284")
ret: 0.95
